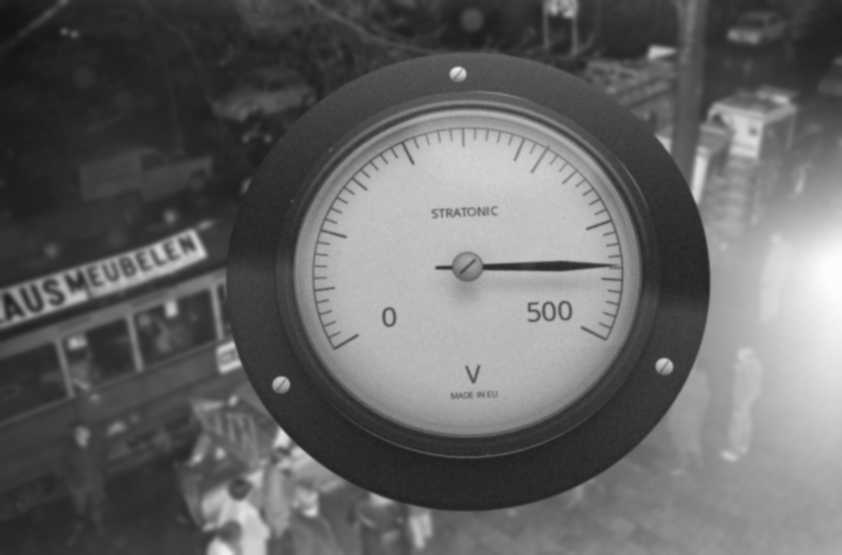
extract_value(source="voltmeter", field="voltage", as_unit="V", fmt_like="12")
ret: 440
